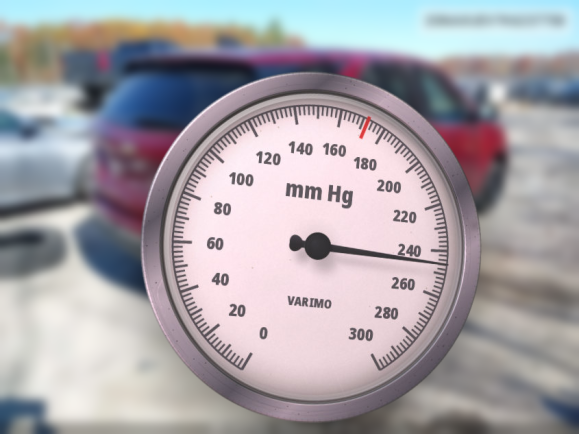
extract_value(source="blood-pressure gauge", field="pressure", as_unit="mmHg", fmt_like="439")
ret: 246
